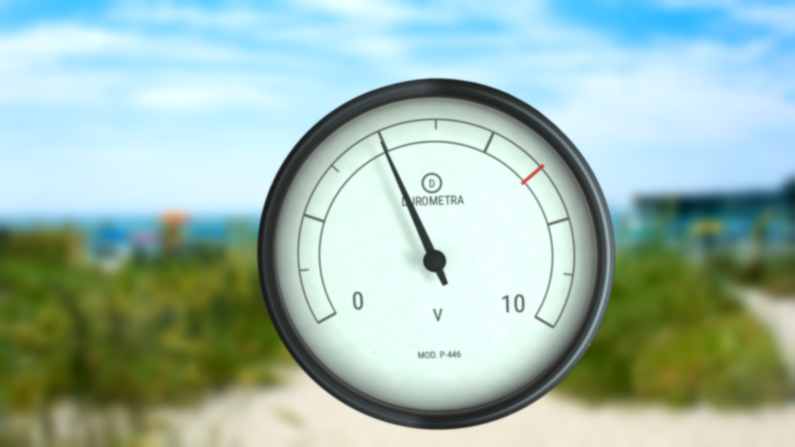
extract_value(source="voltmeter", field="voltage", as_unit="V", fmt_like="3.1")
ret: 4
